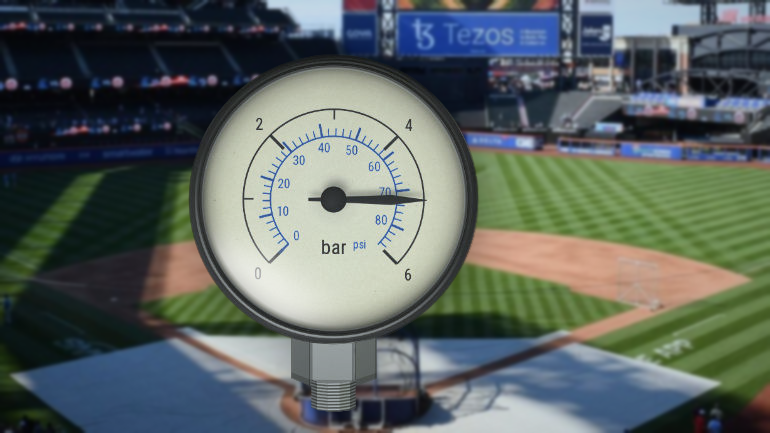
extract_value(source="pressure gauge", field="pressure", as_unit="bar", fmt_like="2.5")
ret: 5
